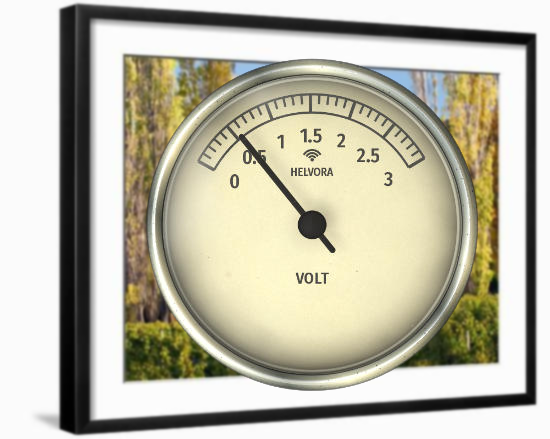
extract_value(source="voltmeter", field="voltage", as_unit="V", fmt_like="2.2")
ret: 0.55
